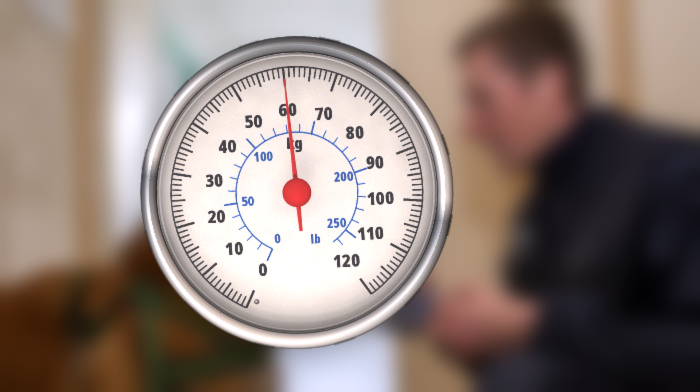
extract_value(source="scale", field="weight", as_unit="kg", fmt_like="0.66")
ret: 60
